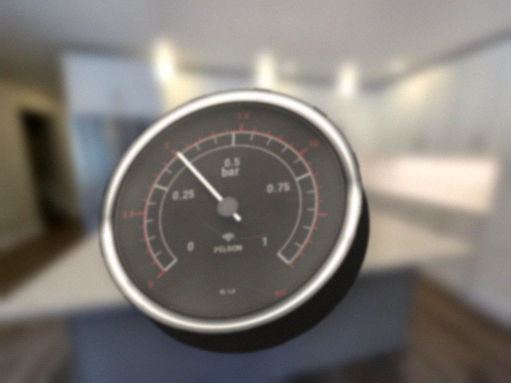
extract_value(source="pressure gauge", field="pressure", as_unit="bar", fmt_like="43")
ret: 0.35
